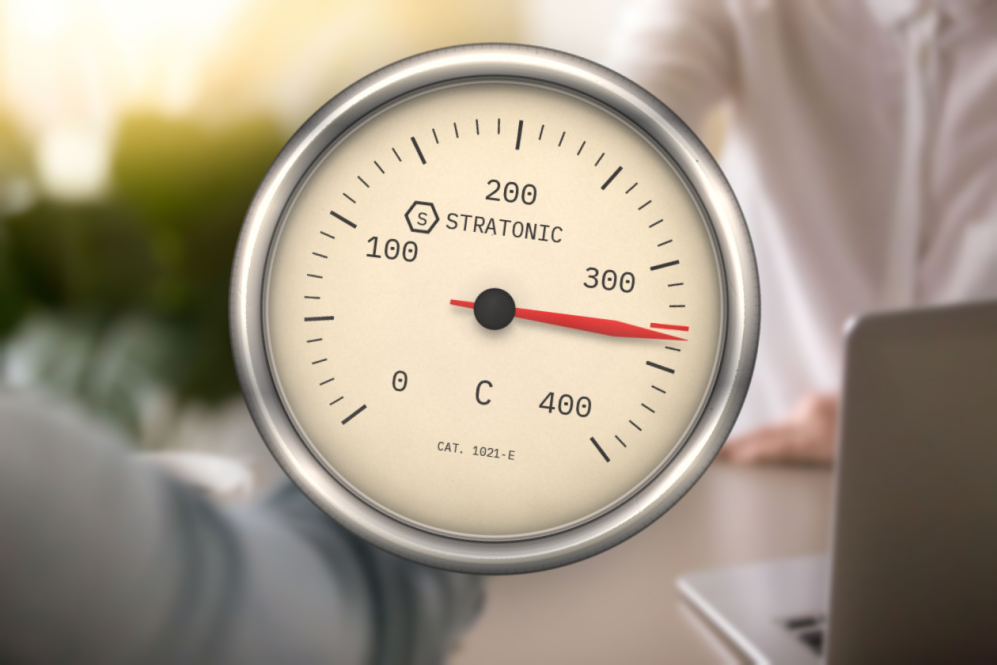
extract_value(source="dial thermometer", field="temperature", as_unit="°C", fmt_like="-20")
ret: 335
